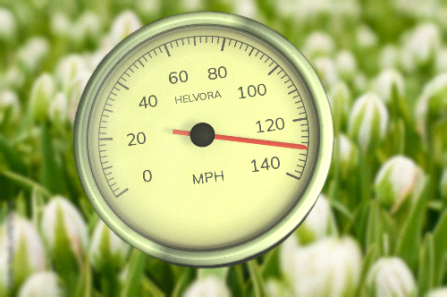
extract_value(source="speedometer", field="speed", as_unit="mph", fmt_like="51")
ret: 130
